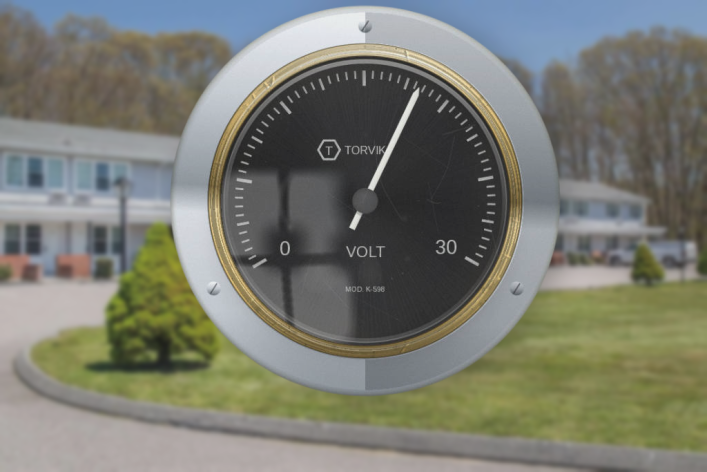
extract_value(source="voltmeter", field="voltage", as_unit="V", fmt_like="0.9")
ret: 18.25
